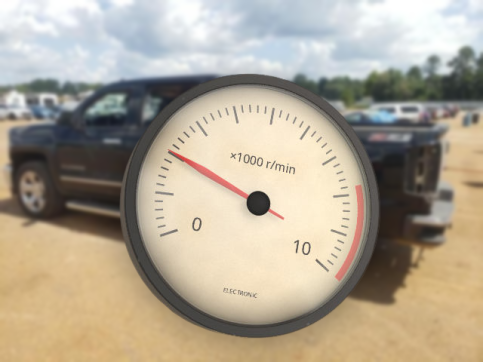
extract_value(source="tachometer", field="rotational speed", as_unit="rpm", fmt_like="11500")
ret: 2000
